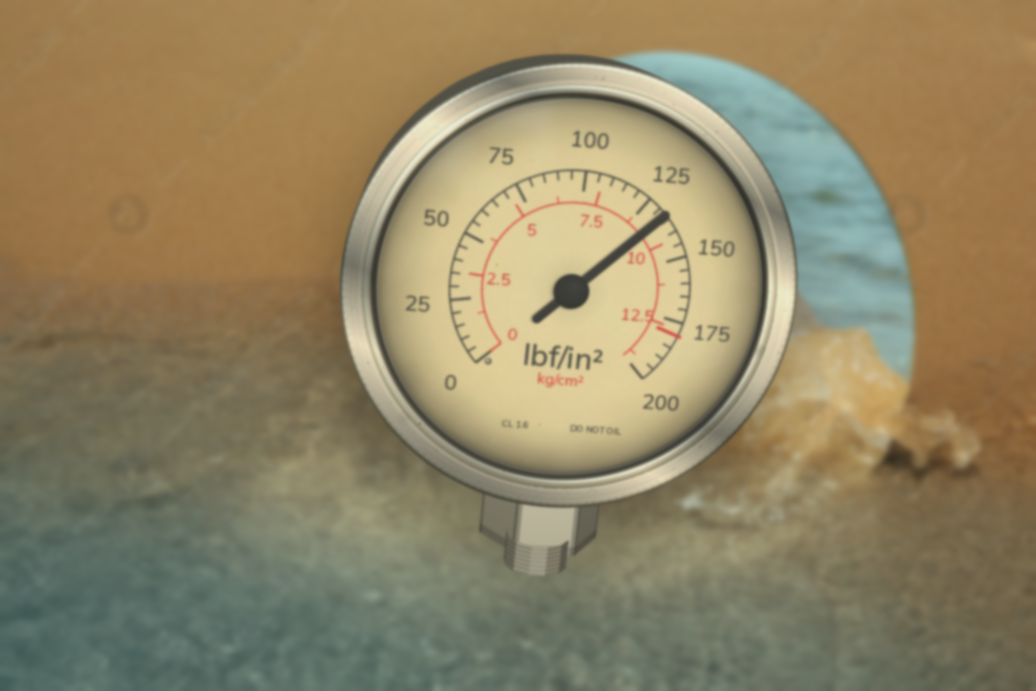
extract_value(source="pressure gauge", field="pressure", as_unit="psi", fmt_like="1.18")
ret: 132.5
